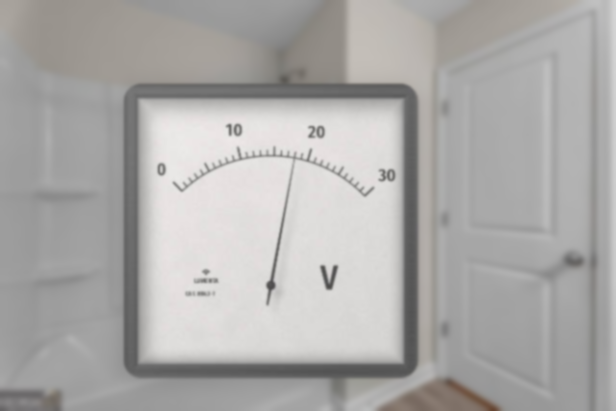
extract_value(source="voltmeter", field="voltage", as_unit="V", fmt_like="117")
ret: 18
